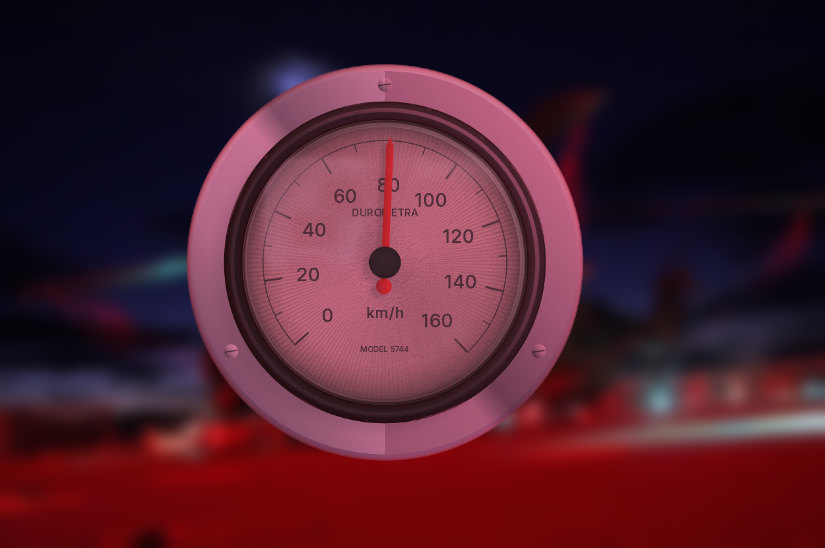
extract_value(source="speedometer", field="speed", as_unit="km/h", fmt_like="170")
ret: 80
